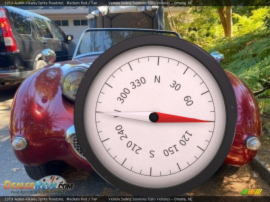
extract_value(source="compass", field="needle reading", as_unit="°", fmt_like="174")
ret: 90
